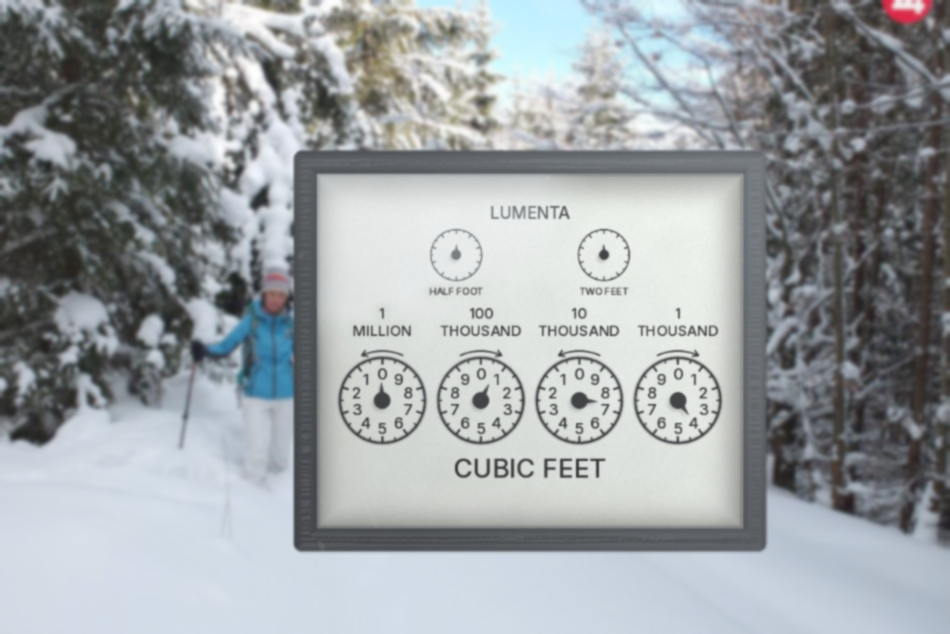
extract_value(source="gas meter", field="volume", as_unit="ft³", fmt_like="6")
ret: 7400
